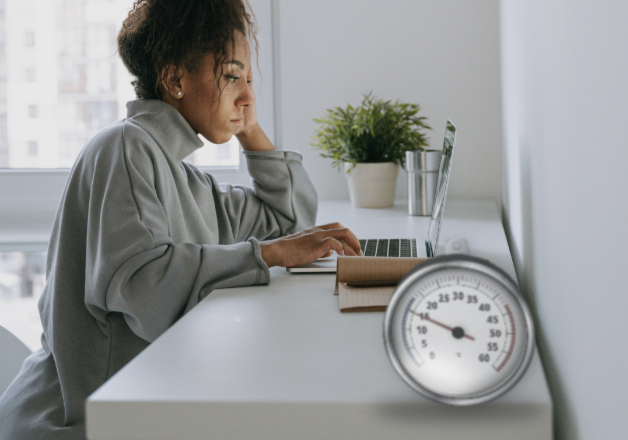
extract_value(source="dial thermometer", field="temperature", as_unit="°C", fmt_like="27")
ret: 15
